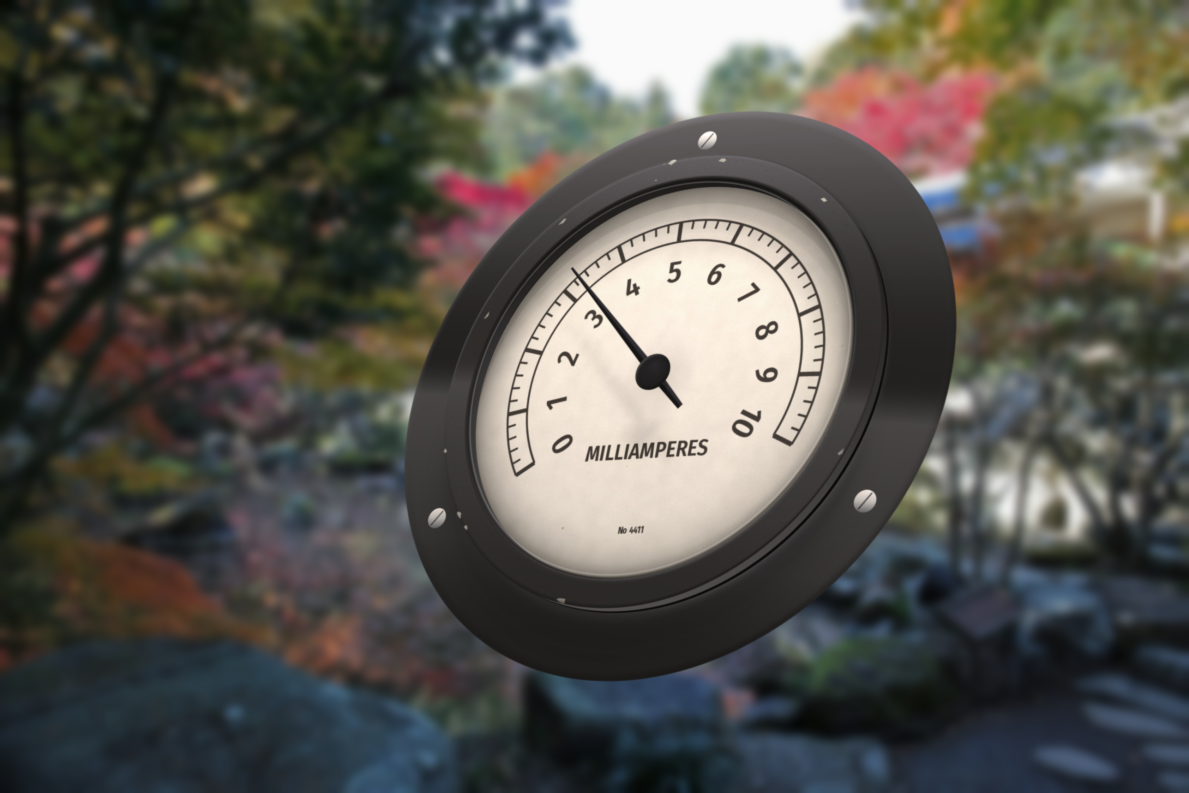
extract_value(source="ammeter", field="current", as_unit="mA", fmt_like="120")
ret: 3.3
